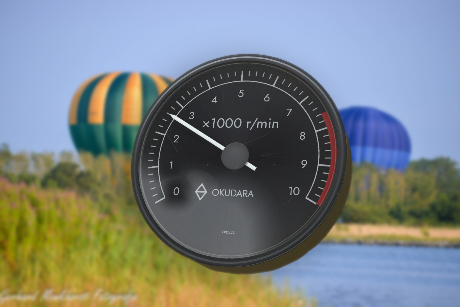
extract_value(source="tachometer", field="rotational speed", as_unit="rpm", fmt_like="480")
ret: 2600
